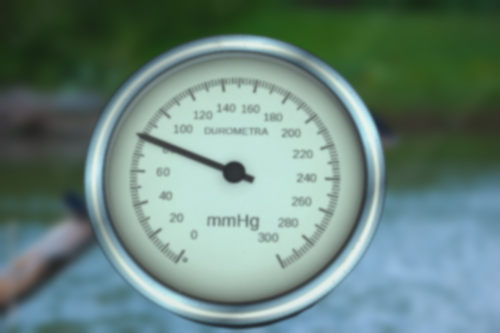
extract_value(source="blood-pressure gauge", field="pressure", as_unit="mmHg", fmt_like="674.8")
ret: 80
